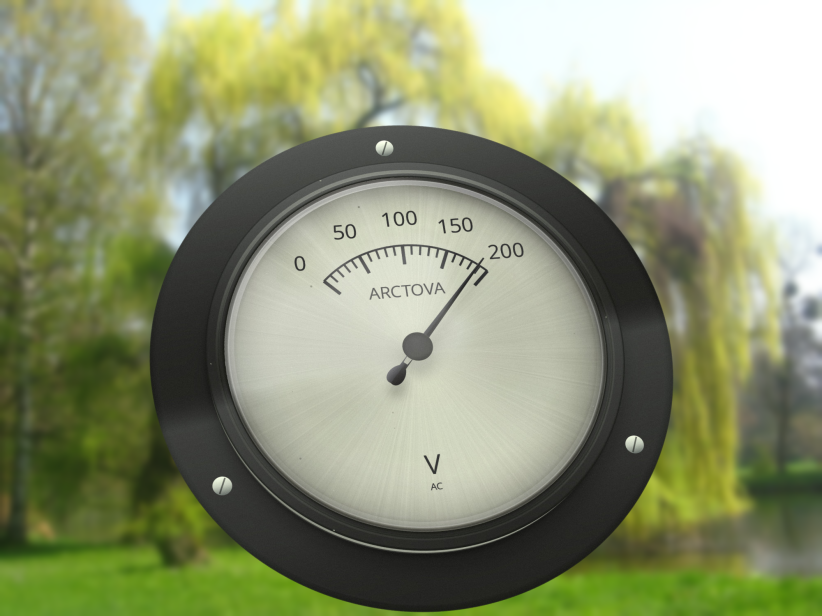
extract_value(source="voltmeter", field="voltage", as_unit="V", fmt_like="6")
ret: 190
